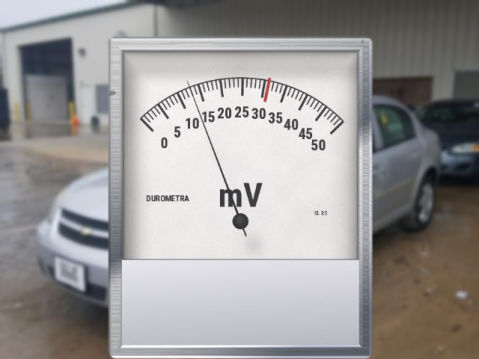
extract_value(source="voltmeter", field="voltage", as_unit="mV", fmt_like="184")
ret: 13
